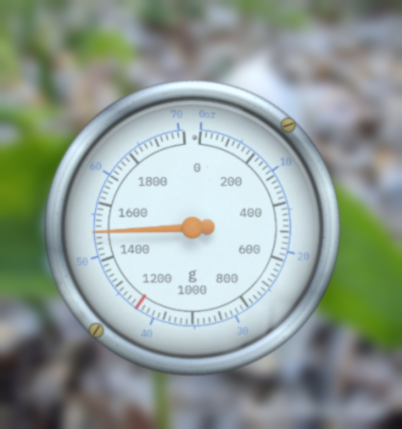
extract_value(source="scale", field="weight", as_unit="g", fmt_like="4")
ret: 1500
